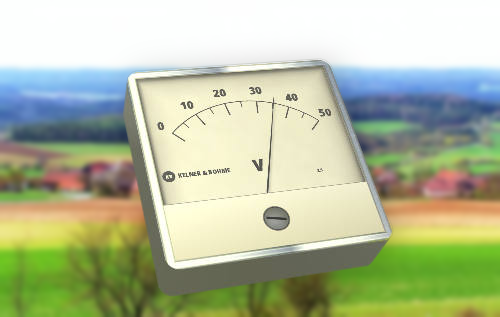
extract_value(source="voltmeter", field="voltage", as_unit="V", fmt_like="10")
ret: 35
